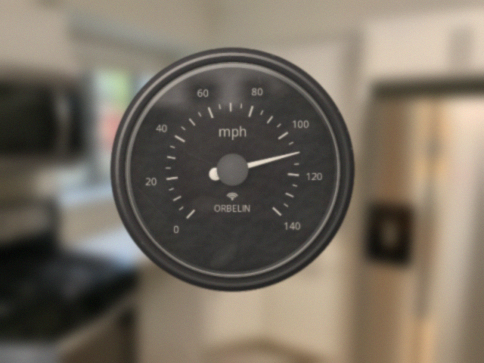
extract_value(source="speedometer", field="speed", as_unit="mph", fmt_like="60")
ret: 110
